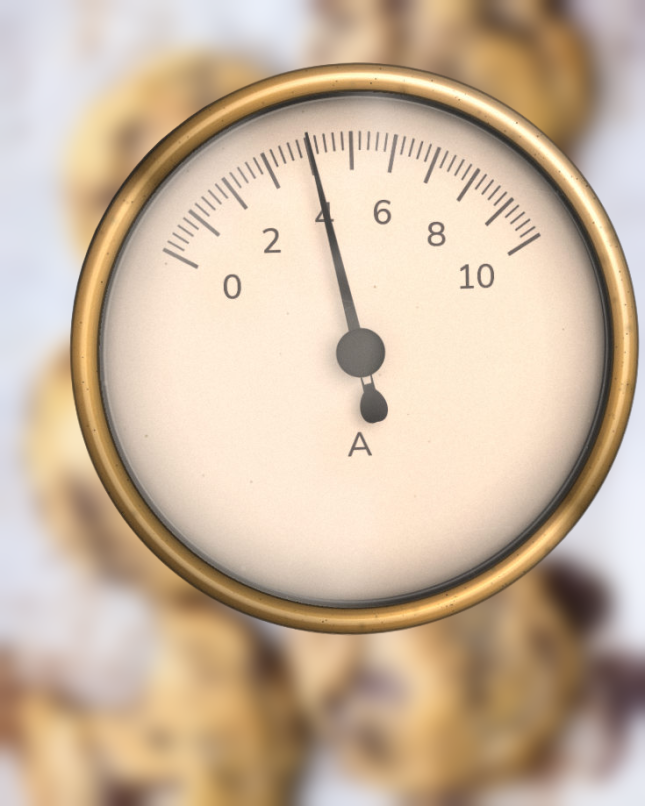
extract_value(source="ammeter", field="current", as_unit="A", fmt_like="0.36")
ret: 4
